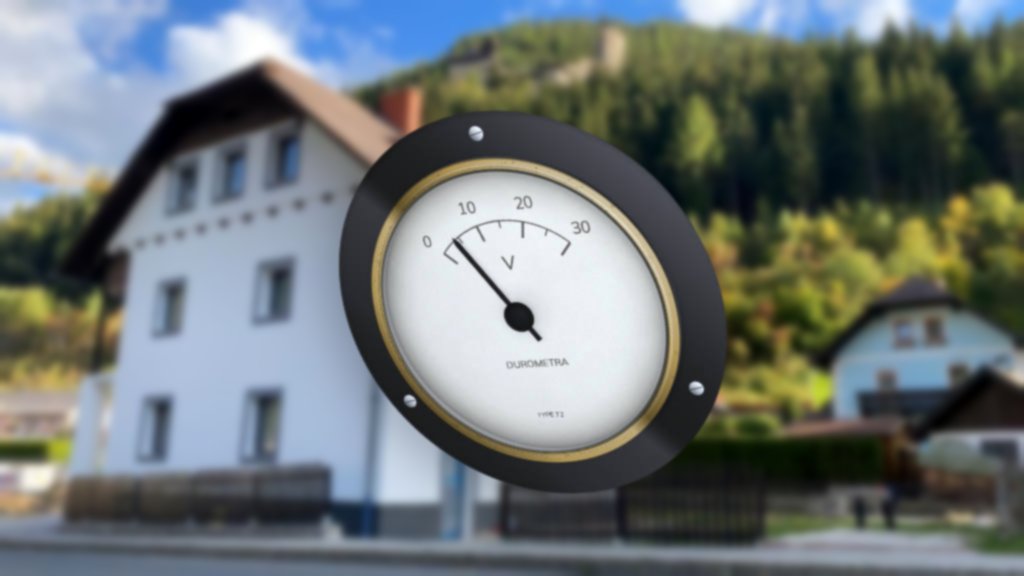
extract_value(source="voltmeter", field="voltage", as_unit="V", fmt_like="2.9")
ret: 5
